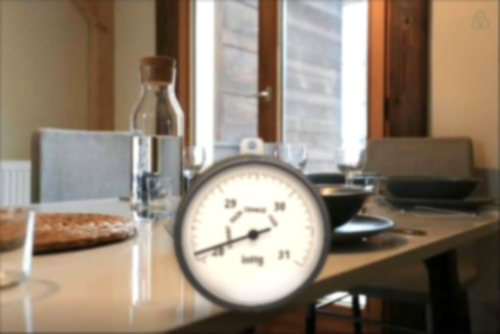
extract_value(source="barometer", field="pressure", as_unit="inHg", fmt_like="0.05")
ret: 28.1
